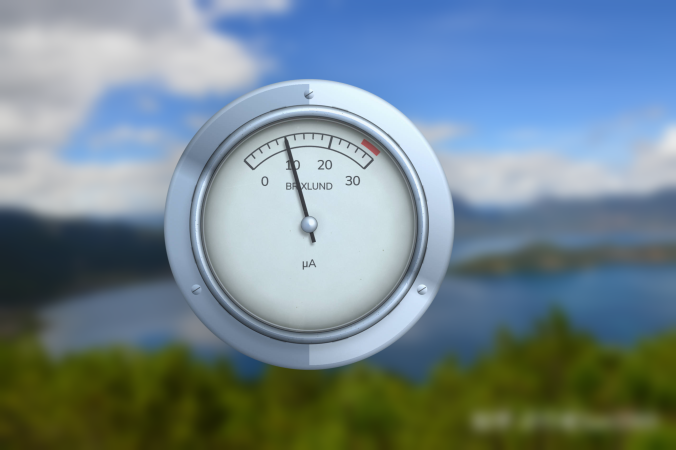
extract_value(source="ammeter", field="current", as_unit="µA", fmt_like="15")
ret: 10
